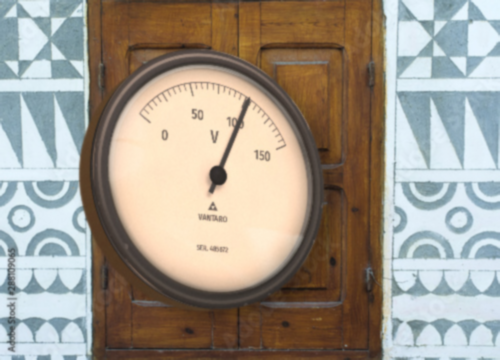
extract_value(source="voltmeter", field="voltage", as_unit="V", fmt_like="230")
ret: 100
